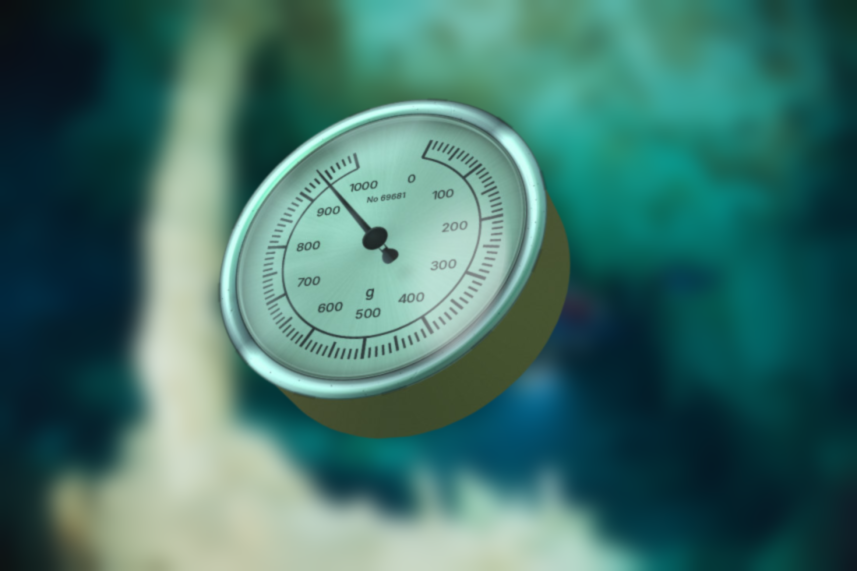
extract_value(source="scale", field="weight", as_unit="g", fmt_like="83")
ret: 940
